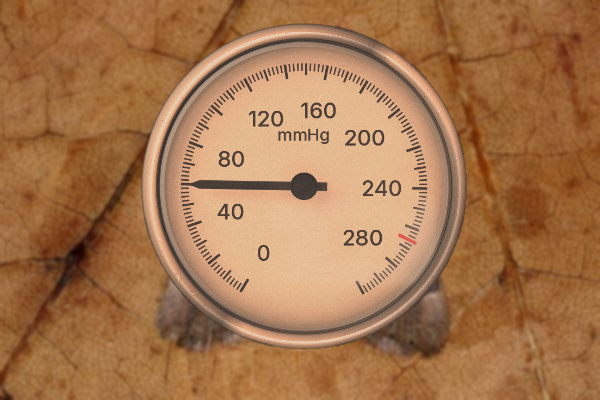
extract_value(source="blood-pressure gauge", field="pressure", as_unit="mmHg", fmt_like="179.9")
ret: 60
